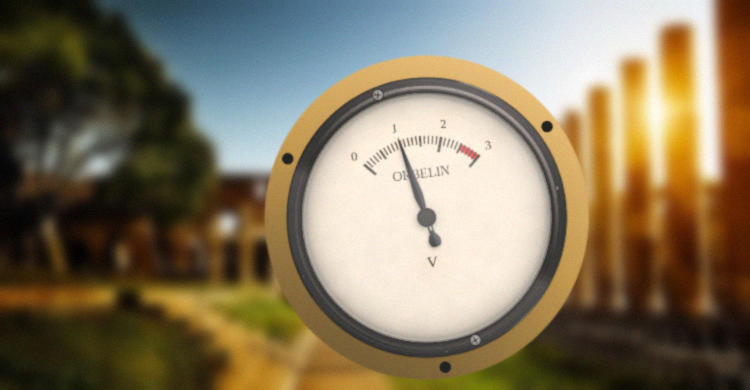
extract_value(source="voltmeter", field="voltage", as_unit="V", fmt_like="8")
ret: 1
